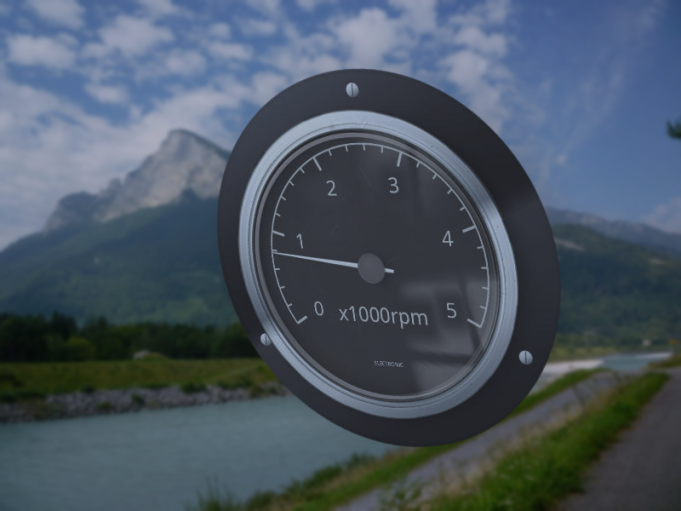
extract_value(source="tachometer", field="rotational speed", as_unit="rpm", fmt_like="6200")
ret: 800
